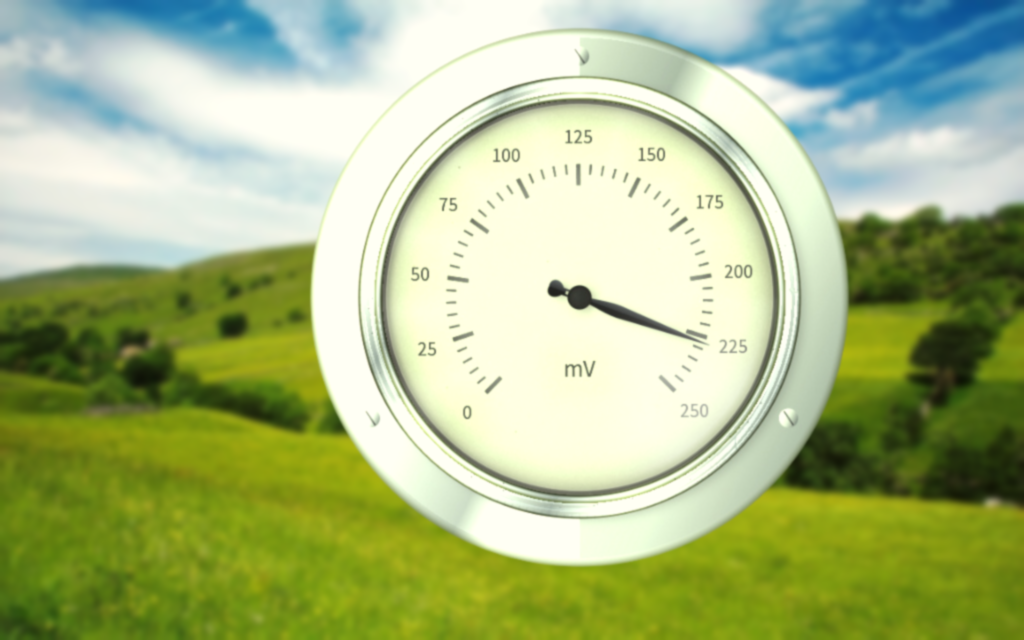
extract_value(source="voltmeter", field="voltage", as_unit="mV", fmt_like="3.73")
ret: 227.5
